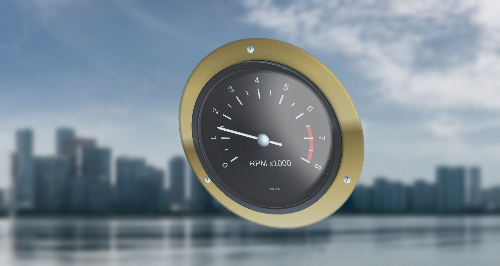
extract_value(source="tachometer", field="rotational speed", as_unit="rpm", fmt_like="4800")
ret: 1500
